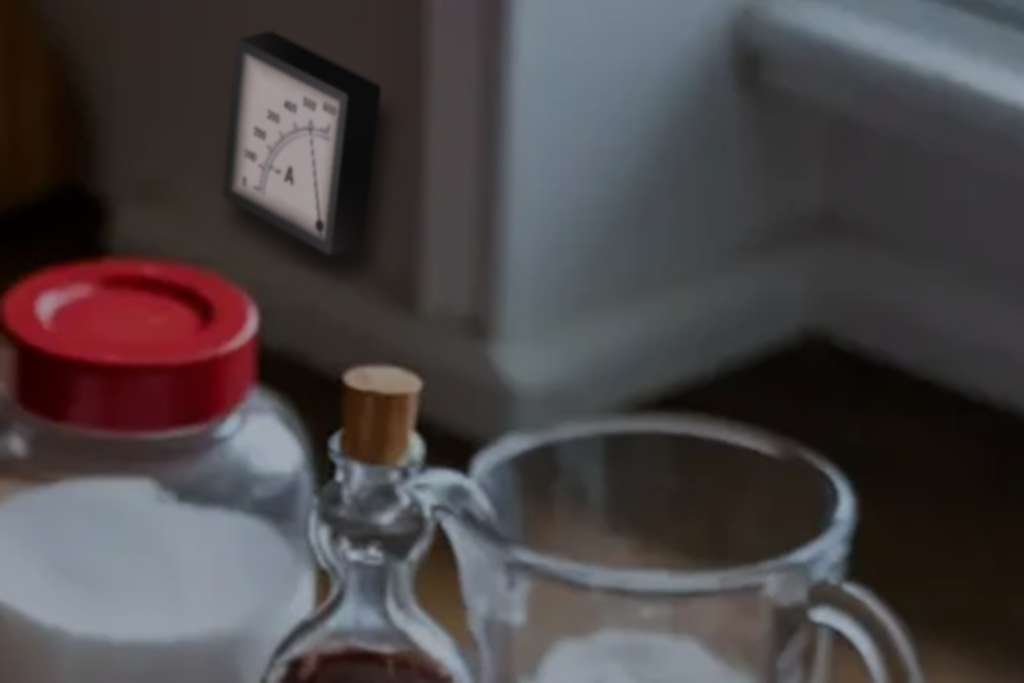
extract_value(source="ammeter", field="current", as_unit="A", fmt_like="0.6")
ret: 500
